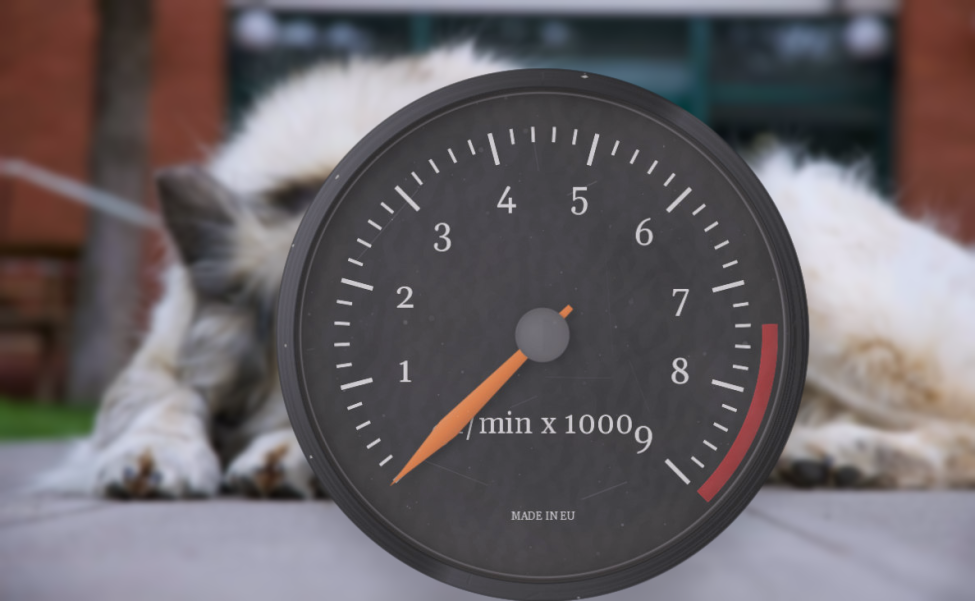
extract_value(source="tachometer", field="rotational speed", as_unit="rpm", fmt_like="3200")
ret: 0
